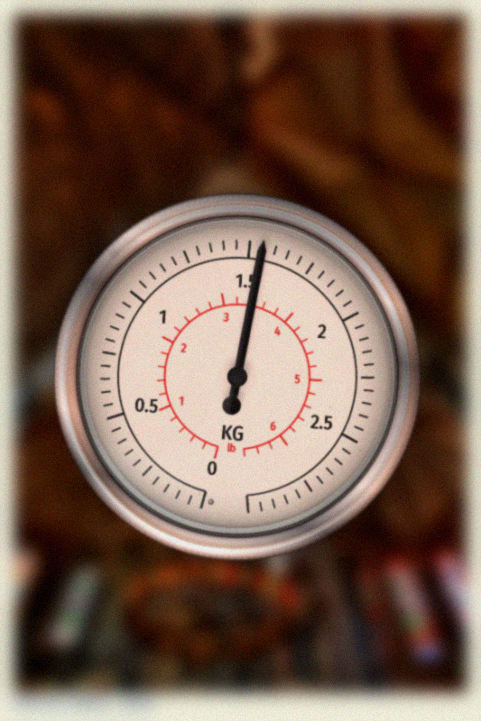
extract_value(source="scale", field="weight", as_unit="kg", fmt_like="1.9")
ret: 1.55
